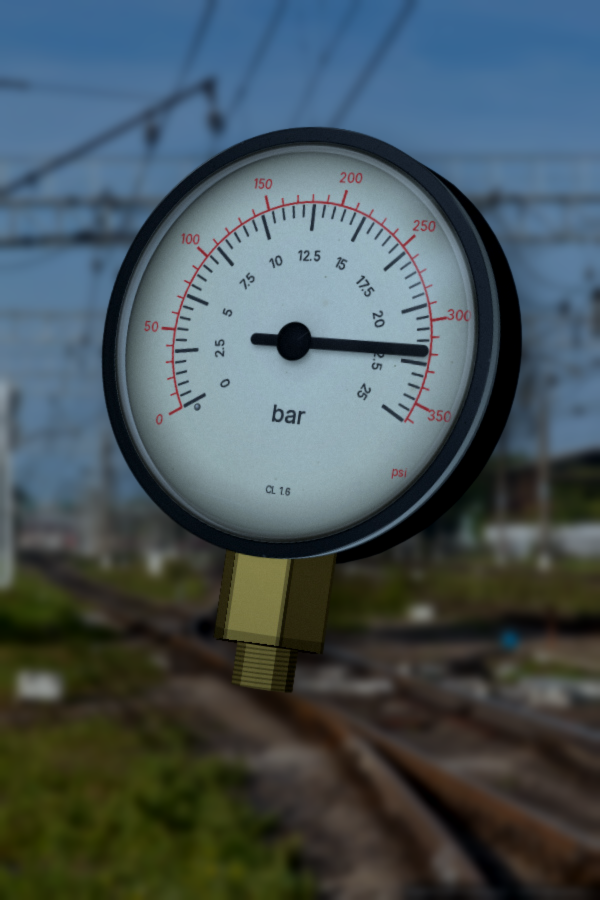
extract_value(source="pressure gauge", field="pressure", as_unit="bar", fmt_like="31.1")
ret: 22
